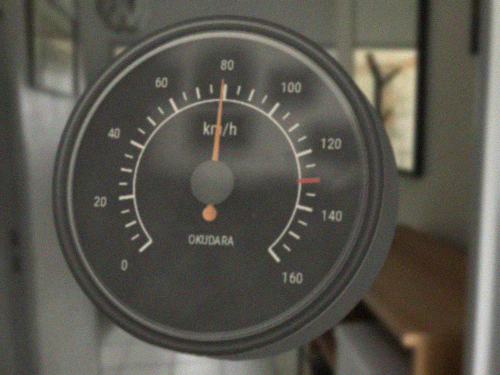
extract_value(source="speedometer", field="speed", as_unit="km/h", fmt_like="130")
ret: 80
